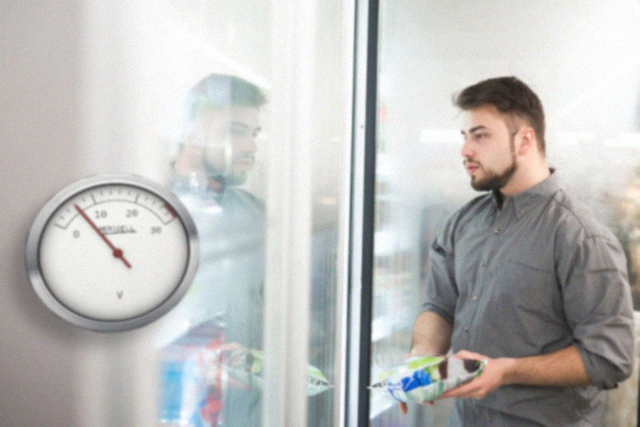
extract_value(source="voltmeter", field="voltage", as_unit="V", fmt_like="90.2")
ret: 6
